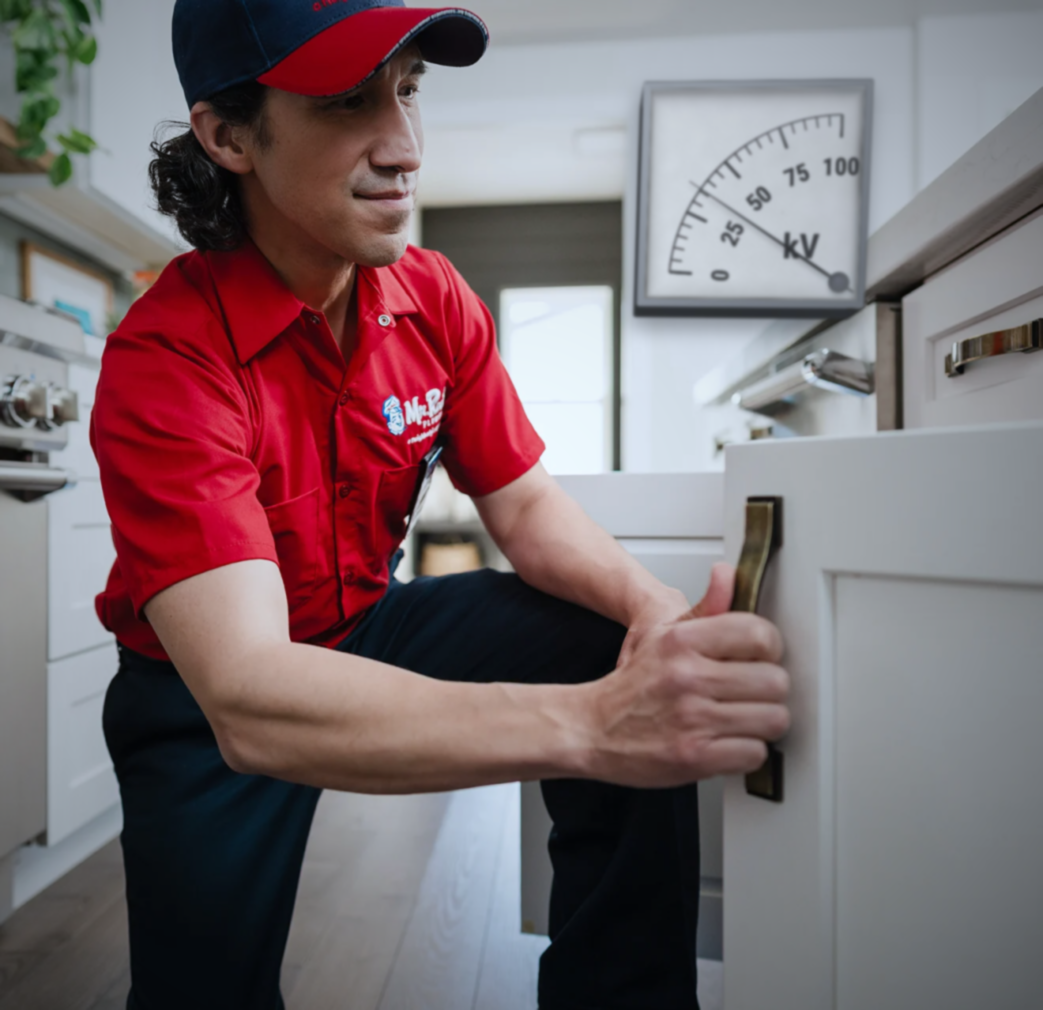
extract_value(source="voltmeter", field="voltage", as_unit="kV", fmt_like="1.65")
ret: 35
